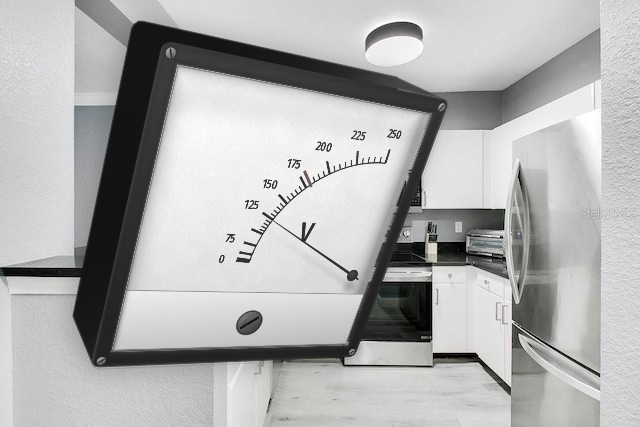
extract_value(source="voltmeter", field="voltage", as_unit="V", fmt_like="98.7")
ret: 125
